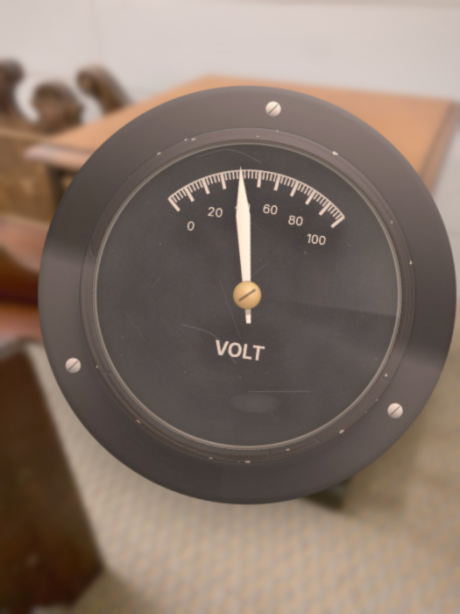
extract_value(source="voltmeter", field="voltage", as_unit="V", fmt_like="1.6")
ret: 40
